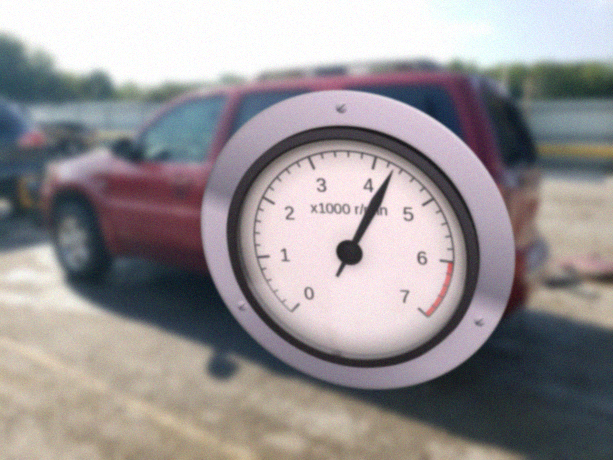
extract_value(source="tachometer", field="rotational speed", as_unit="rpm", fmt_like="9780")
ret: 4300
